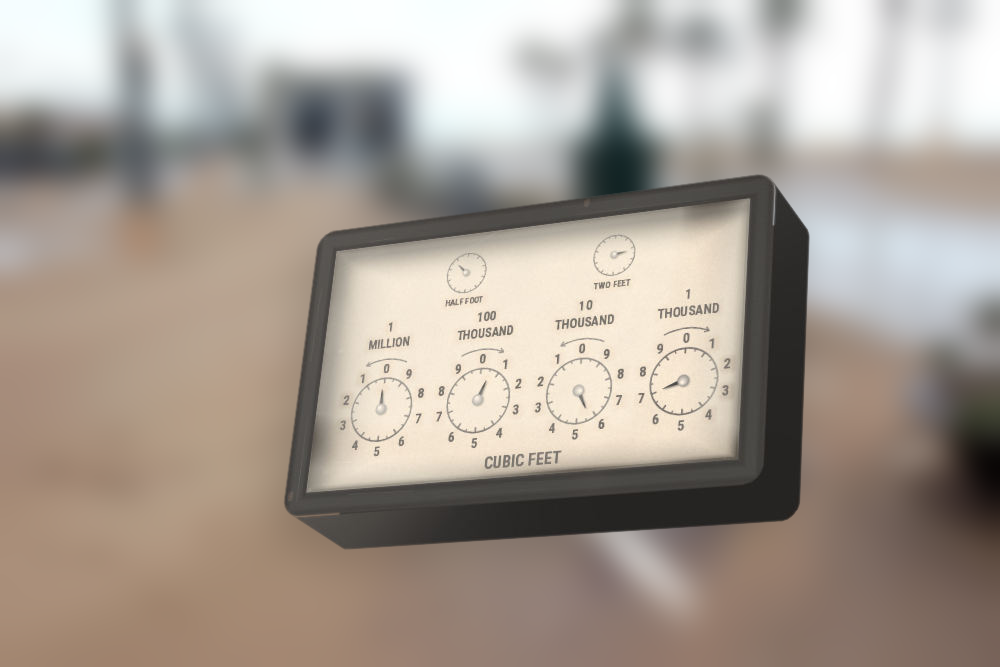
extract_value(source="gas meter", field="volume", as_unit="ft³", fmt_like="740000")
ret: 5700
